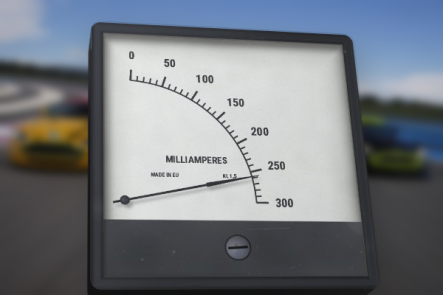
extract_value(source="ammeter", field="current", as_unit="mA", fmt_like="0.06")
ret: 260
